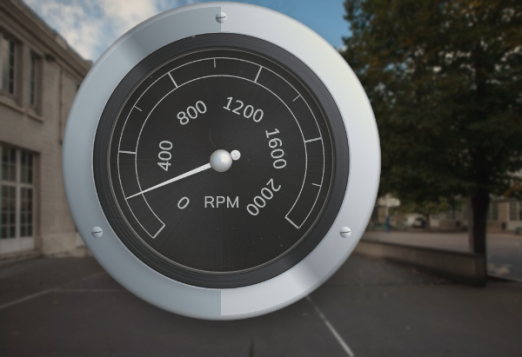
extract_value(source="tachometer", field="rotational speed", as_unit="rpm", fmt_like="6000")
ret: 200
